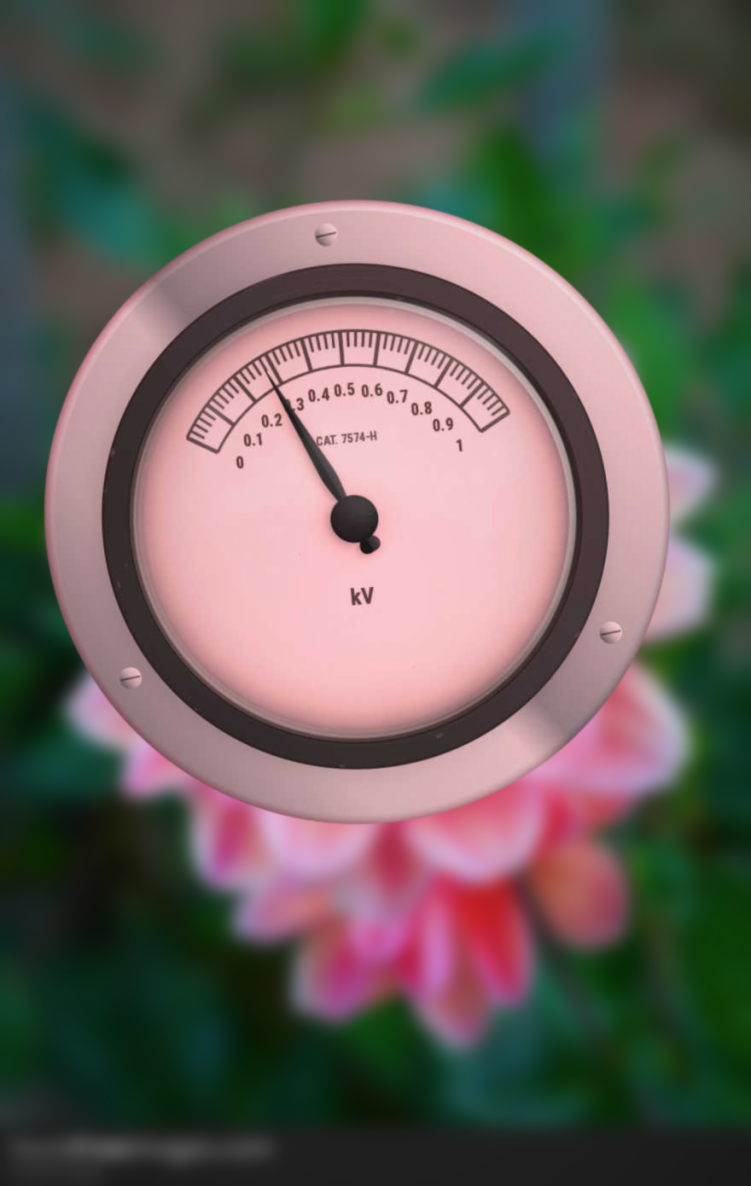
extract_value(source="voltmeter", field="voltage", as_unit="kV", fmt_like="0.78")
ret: 0.28
